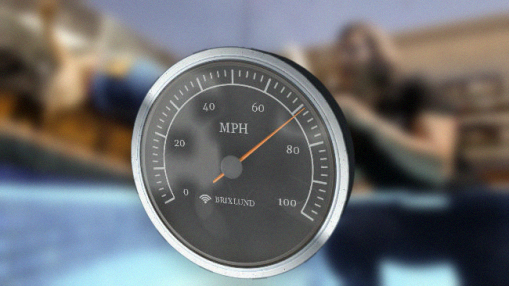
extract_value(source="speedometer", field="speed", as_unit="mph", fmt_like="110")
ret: 71
